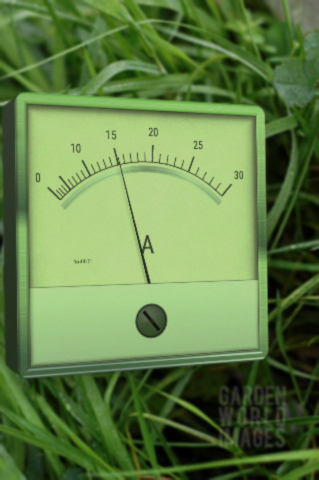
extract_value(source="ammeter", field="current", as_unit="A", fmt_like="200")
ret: 15
